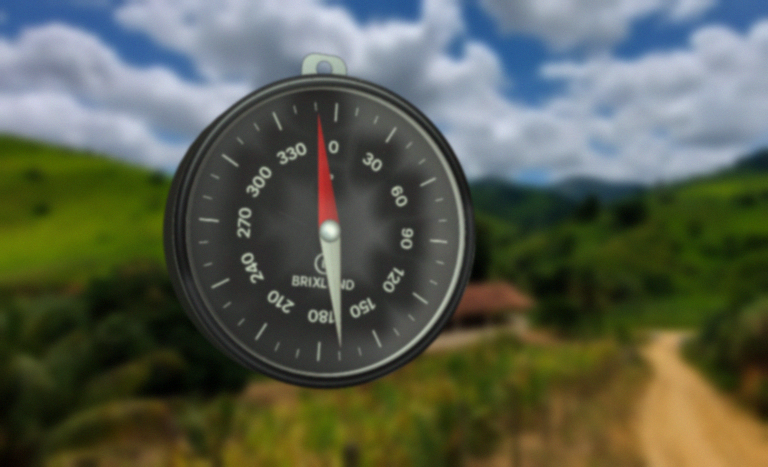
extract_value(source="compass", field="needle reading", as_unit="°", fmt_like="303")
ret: 350
